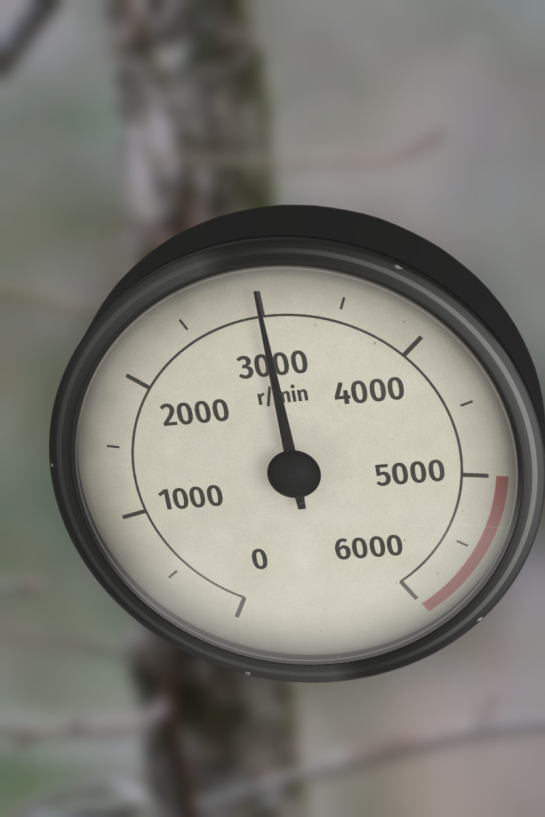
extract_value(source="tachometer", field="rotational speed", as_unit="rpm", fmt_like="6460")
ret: 3000
